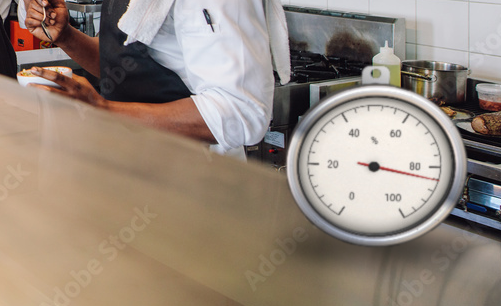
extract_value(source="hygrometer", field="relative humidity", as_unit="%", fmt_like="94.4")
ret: 84
